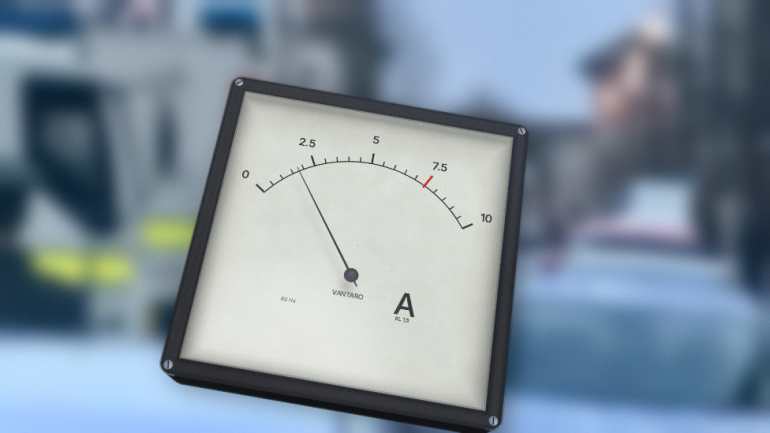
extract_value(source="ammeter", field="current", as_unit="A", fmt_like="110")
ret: 1.75
